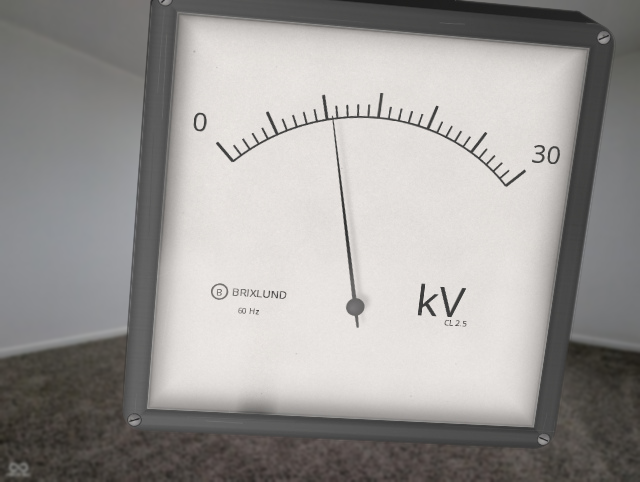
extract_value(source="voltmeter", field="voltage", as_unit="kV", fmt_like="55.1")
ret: 10.5
